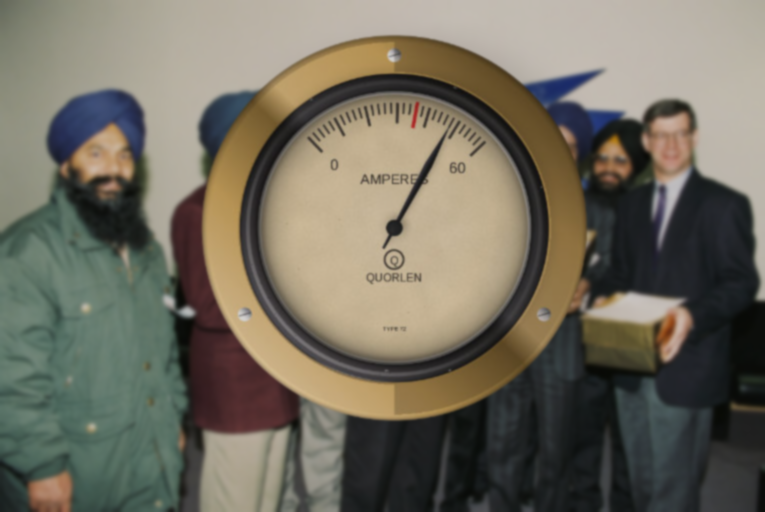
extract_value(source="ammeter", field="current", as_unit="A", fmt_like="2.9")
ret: 48
